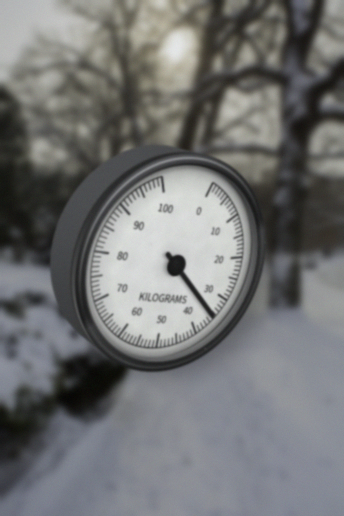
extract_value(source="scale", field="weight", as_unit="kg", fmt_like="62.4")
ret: 35
